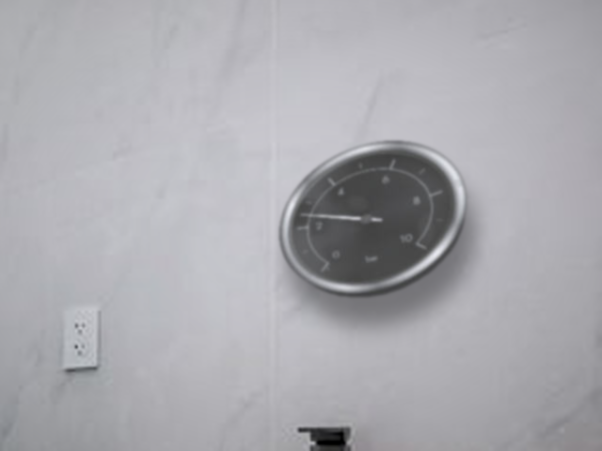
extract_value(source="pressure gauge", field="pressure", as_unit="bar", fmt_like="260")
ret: 2.5
